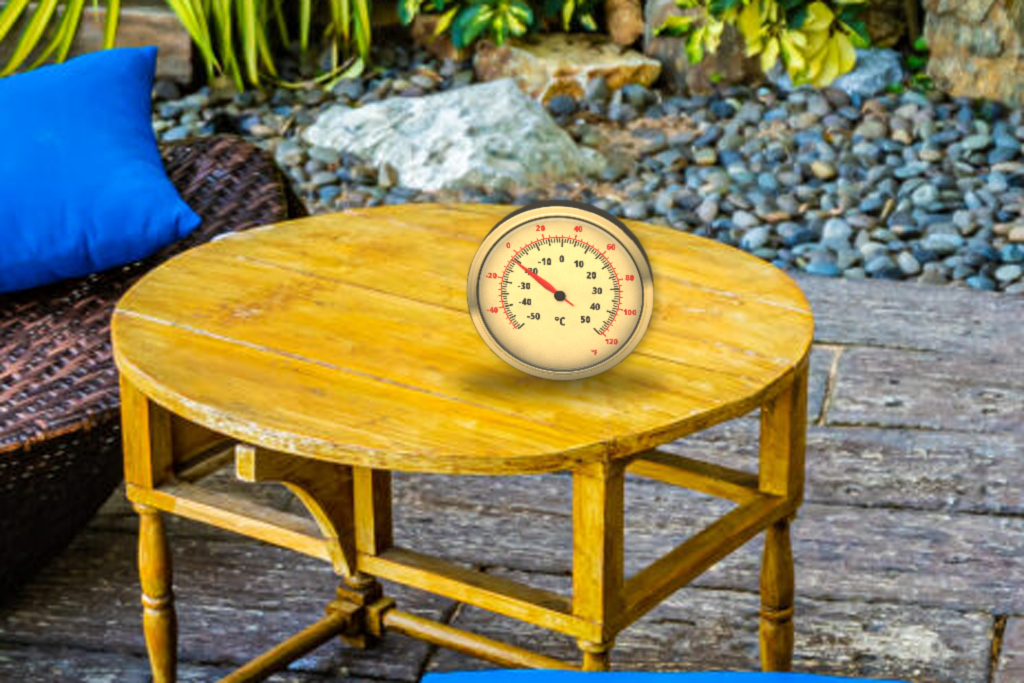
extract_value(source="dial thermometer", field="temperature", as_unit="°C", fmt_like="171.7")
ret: -20
